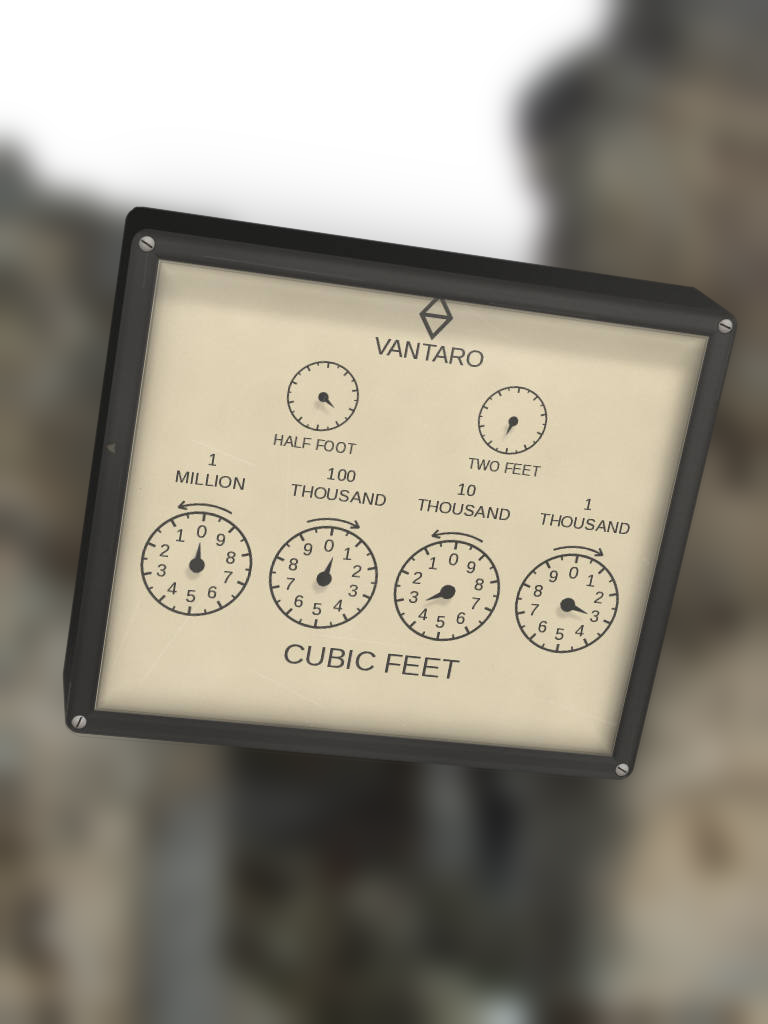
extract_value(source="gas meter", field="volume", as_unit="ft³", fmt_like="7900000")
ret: 3300
